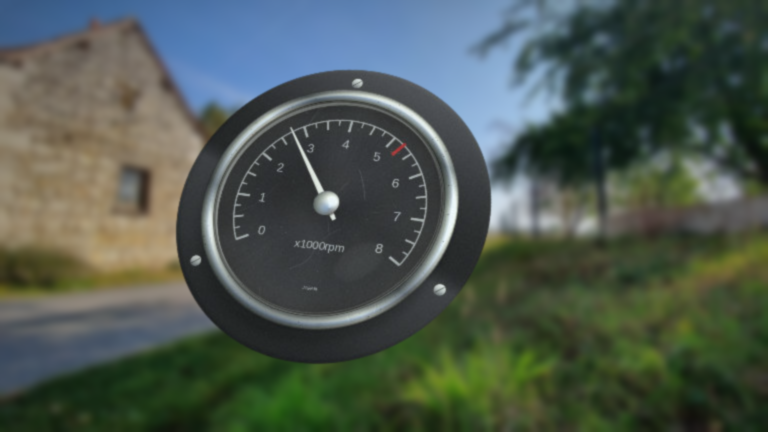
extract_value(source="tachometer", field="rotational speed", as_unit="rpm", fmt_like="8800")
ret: 2750
